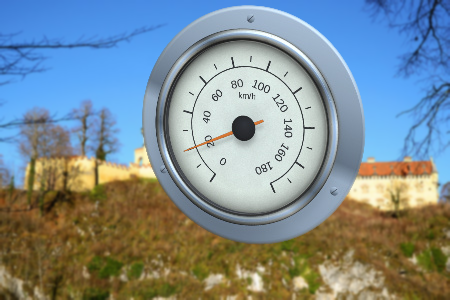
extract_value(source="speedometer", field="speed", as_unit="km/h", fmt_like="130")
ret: 20
